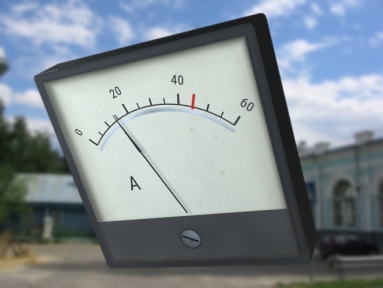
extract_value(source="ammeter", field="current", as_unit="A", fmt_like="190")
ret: 15
